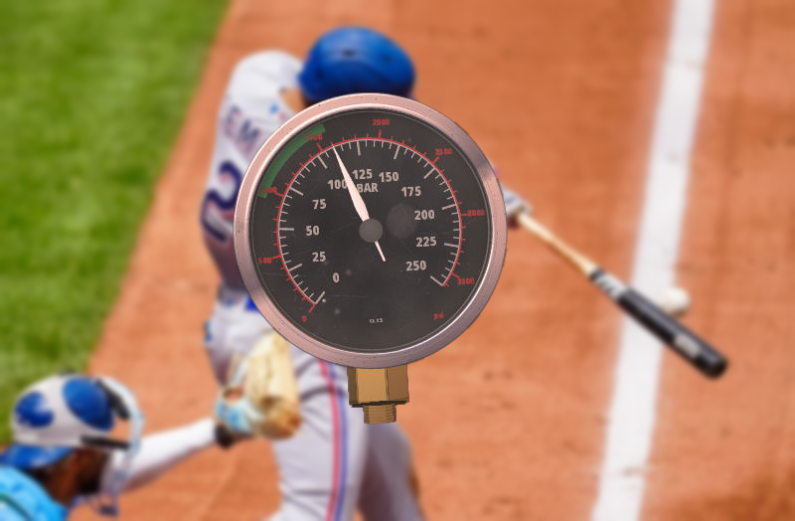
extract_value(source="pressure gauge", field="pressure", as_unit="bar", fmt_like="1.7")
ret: 110
